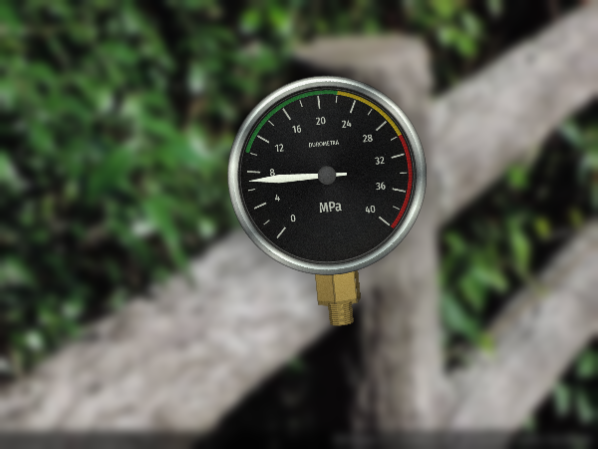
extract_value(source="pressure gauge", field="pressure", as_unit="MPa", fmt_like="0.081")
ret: 7
